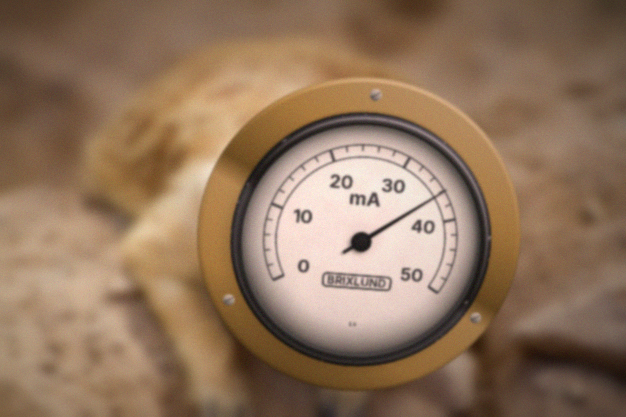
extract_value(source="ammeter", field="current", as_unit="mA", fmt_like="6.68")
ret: 36
